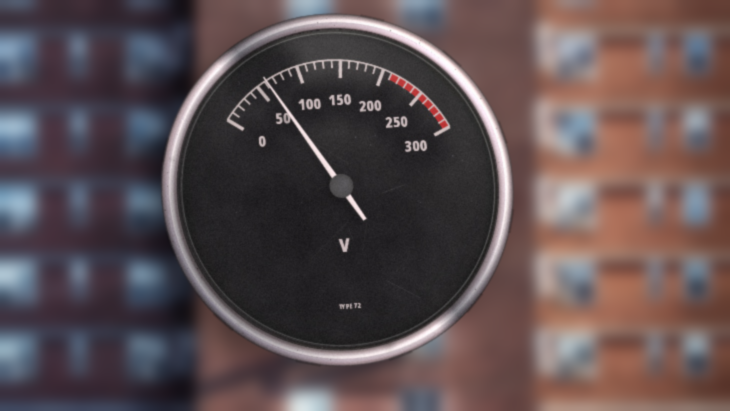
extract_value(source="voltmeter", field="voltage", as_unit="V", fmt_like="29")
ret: 60
